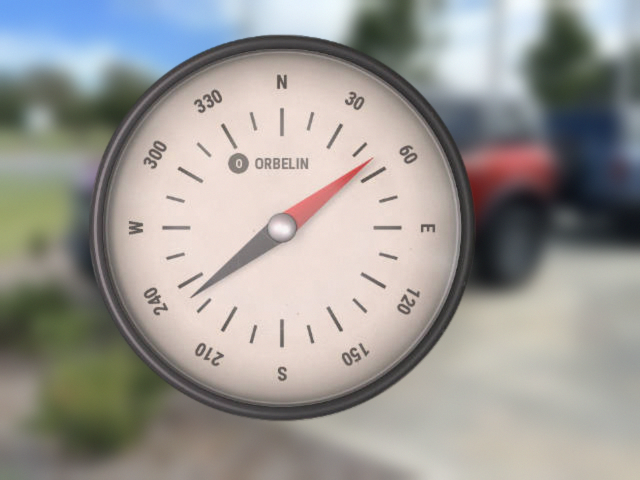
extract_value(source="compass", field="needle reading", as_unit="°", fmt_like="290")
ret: 52.5
